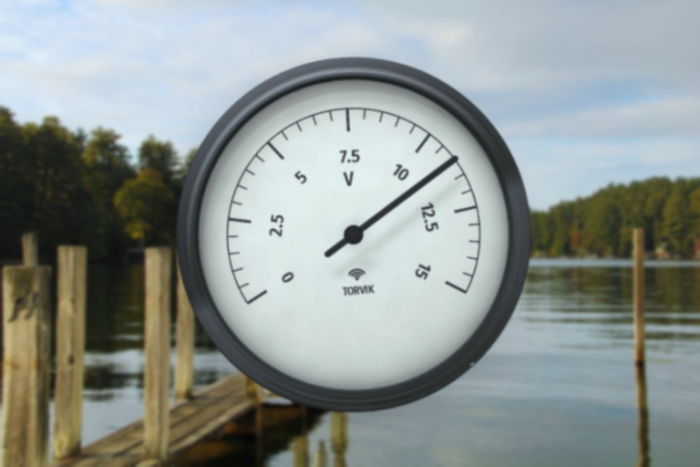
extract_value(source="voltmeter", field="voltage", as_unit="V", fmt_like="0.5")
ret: 11
